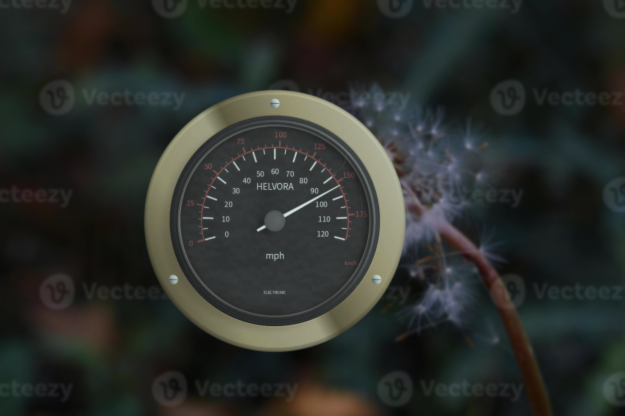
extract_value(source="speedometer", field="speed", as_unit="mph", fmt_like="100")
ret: 95
